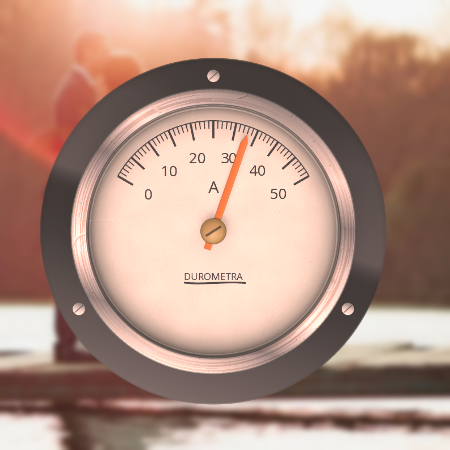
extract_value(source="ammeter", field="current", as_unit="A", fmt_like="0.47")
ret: 33
